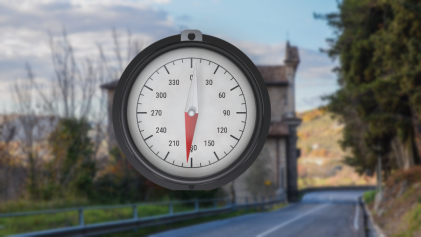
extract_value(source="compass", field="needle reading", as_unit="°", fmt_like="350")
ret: 185
